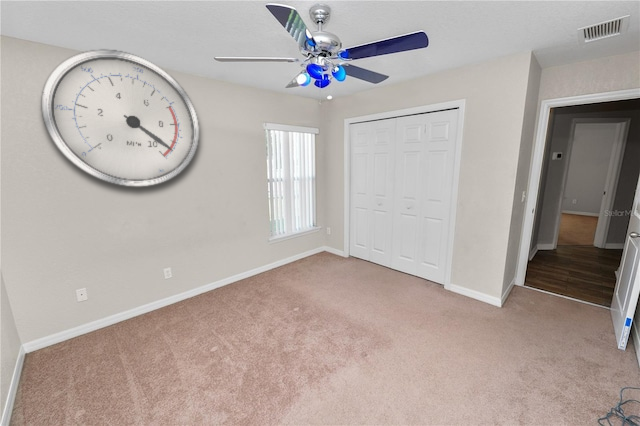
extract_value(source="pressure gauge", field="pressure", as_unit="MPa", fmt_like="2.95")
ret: 9.5
